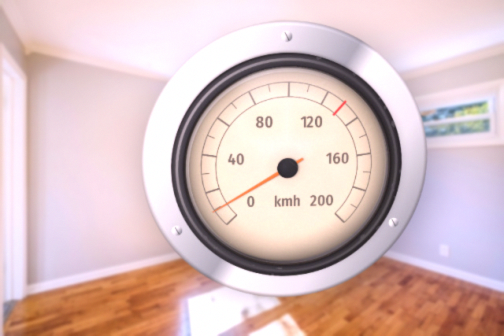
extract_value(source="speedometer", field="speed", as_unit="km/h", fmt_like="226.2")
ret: 10
